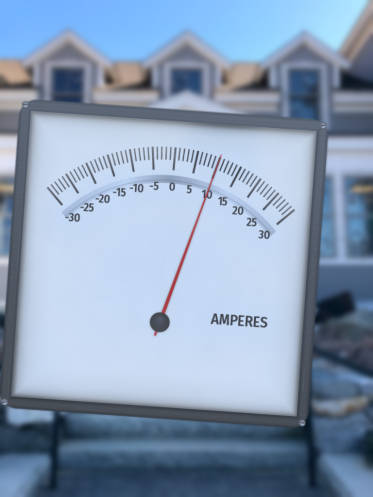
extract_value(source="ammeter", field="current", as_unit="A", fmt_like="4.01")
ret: 10
